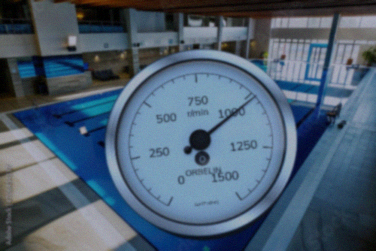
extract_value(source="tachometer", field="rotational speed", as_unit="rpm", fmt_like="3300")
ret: 1025
